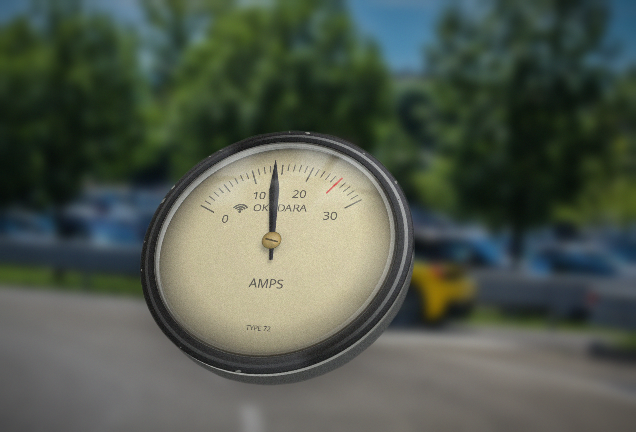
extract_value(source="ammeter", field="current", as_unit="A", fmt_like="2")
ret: 14
